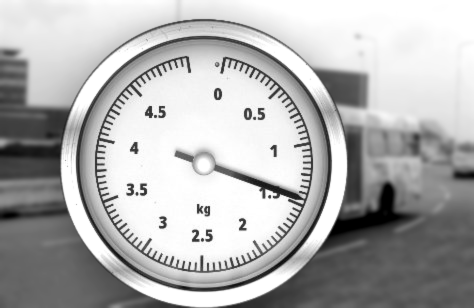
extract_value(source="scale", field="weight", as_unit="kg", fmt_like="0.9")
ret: 1.45
